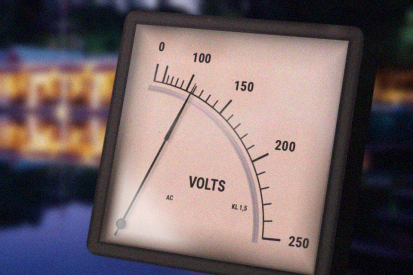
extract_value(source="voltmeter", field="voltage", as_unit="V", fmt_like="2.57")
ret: 110
